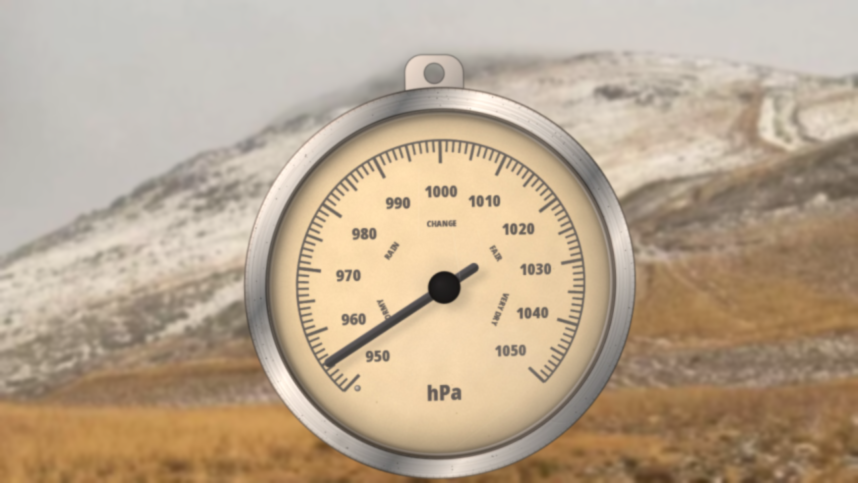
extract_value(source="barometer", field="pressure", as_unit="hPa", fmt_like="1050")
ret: 955
